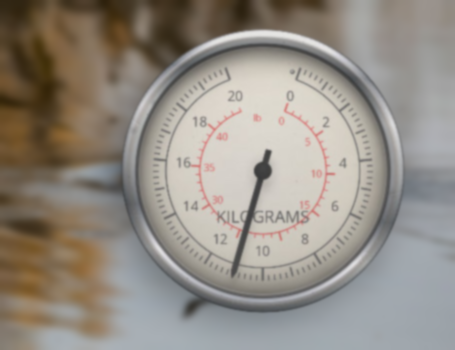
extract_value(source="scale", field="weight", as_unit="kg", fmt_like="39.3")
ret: 11
